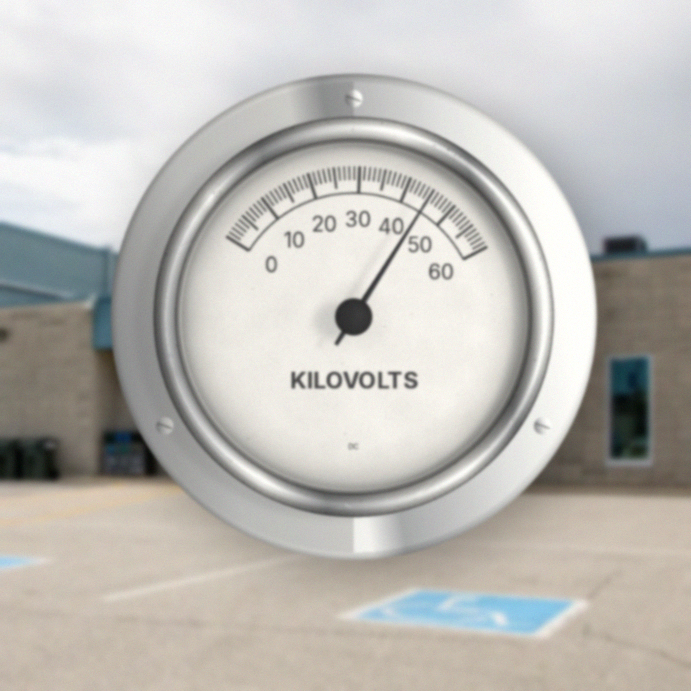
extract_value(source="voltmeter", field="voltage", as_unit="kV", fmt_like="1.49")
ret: 45
